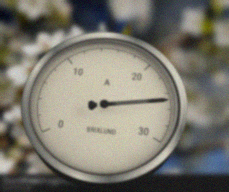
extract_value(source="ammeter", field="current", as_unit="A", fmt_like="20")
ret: 25
